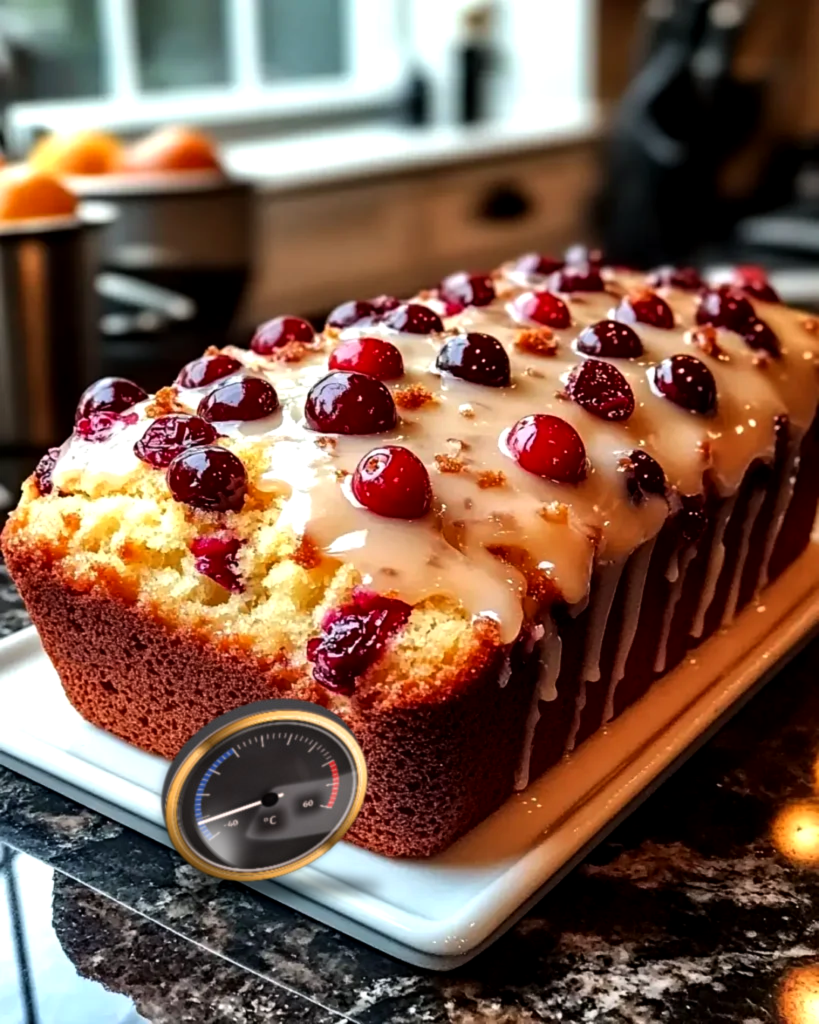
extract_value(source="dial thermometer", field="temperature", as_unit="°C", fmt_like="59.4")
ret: -30
